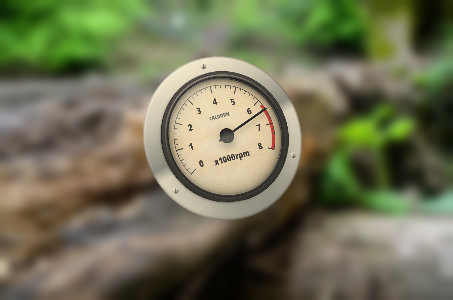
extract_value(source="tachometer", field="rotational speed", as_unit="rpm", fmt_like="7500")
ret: 6400
